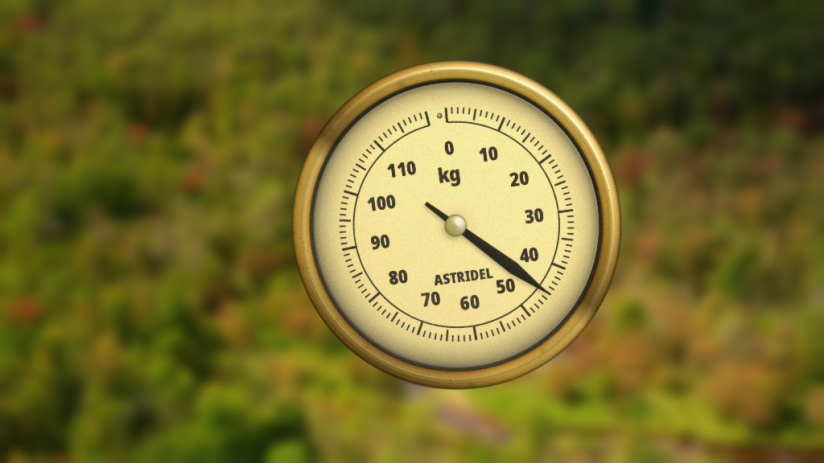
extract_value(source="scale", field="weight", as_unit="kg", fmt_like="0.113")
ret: 45
